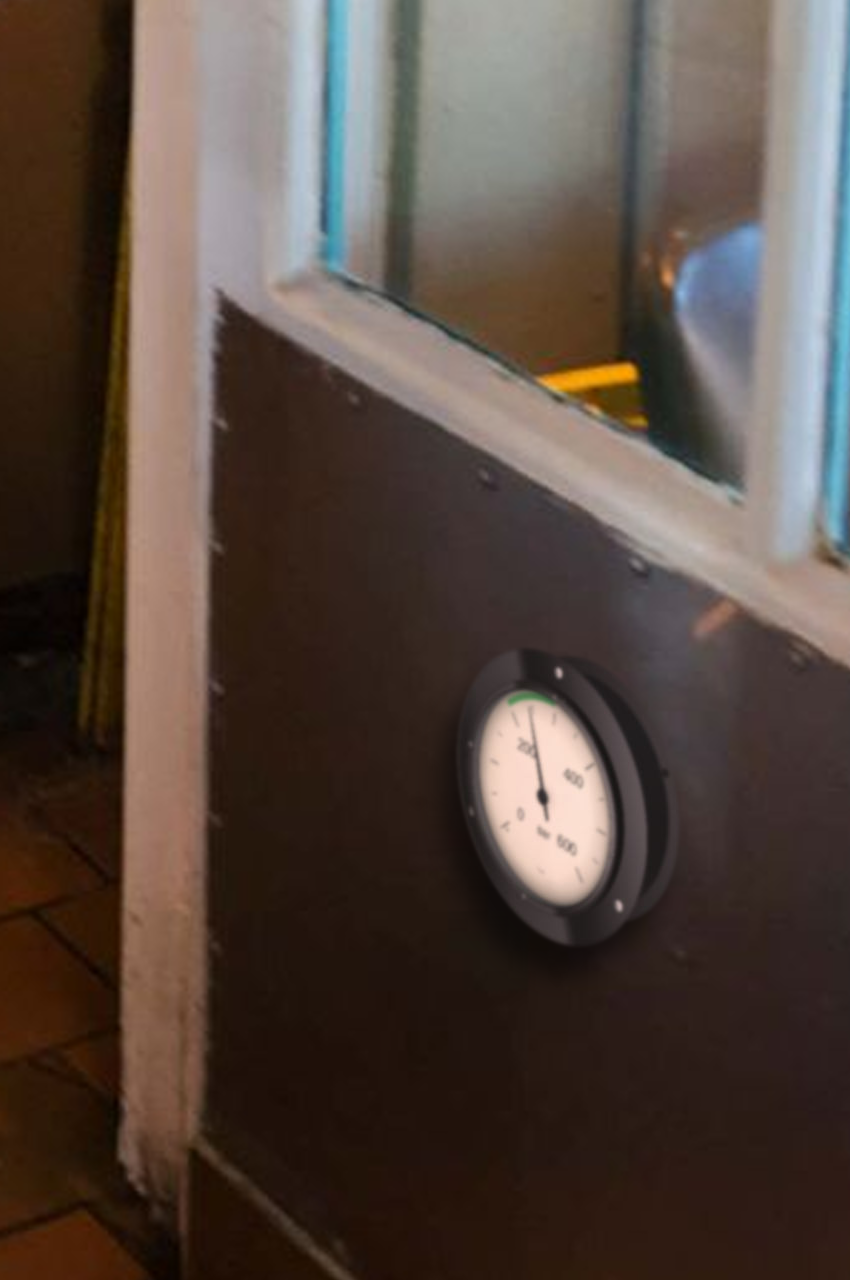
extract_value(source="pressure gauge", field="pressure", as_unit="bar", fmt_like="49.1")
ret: 250
